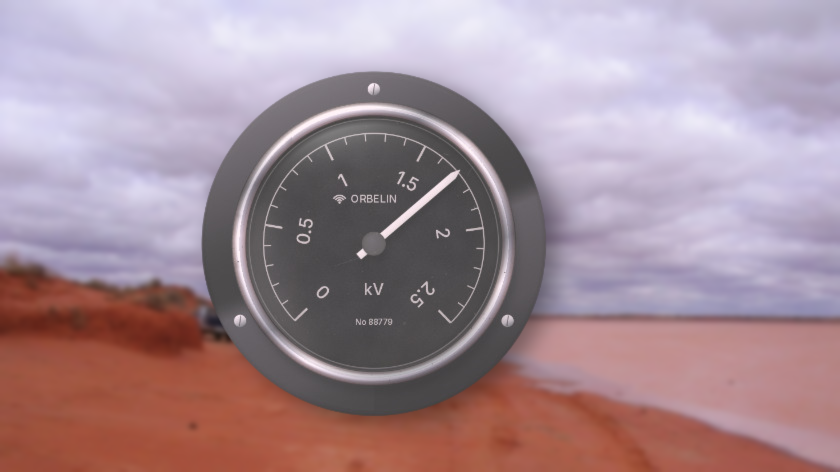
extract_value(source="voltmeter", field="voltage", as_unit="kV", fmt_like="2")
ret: 1.7
